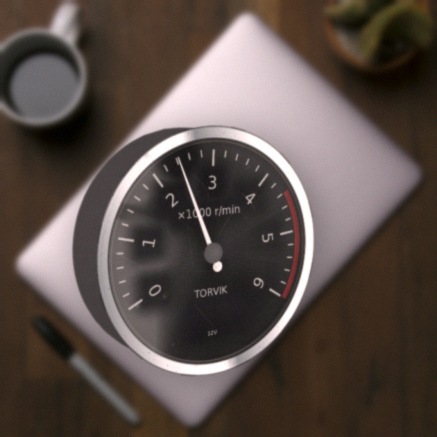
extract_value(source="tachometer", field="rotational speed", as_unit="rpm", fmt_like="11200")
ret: 2400
